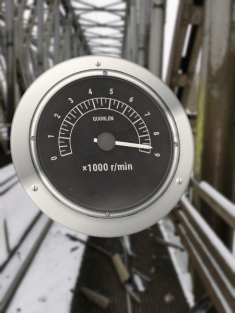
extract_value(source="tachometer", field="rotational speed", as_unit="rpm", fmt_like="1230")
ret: 8750
